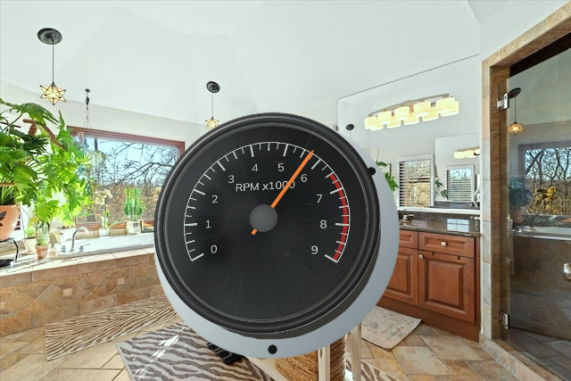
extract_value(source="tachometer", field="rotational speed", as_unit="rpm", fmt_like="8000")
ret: 5750
